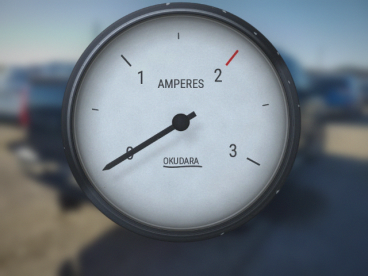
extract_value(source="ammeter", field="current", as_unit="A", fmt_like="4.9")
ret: 0
